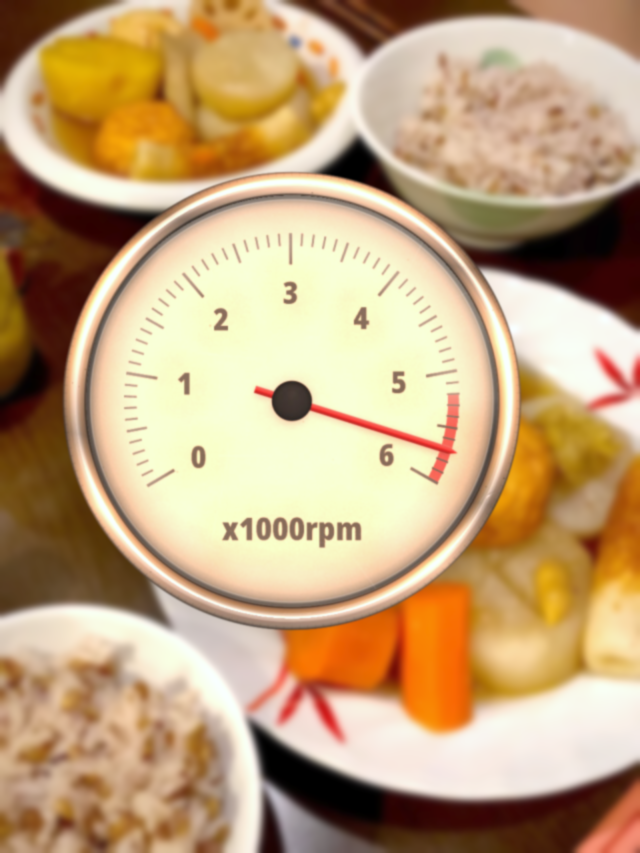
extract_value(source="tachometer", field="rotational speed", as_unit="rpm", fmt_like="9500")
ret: 5700
